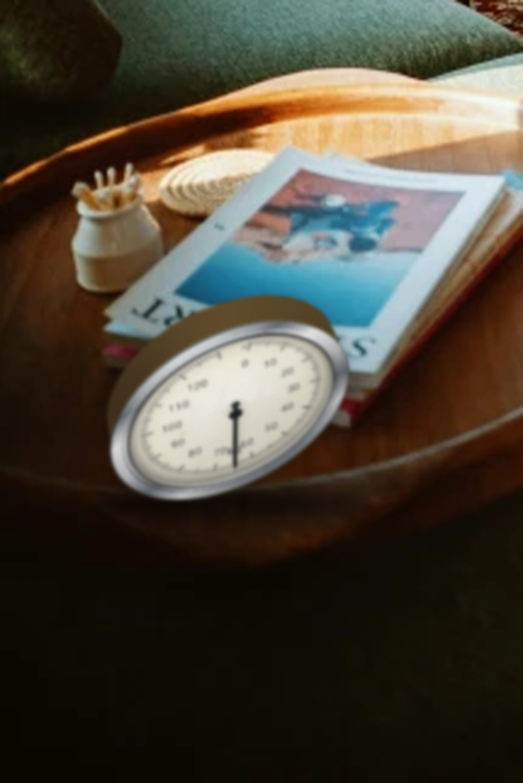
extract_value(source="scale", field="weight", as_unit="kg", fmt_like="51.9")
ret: 65
